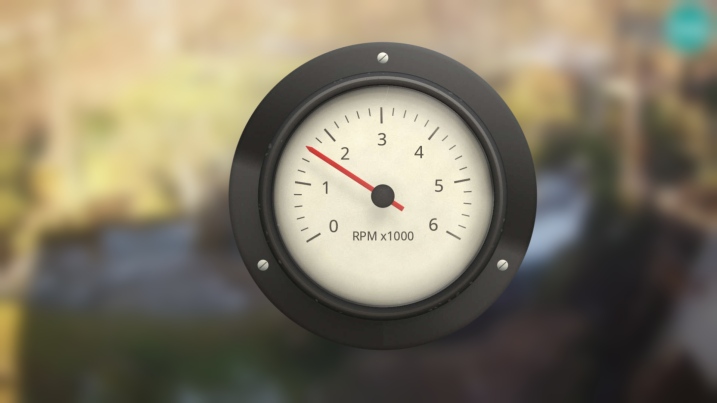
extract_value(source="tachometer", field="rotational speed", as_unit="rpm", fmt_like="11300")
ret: 1600
